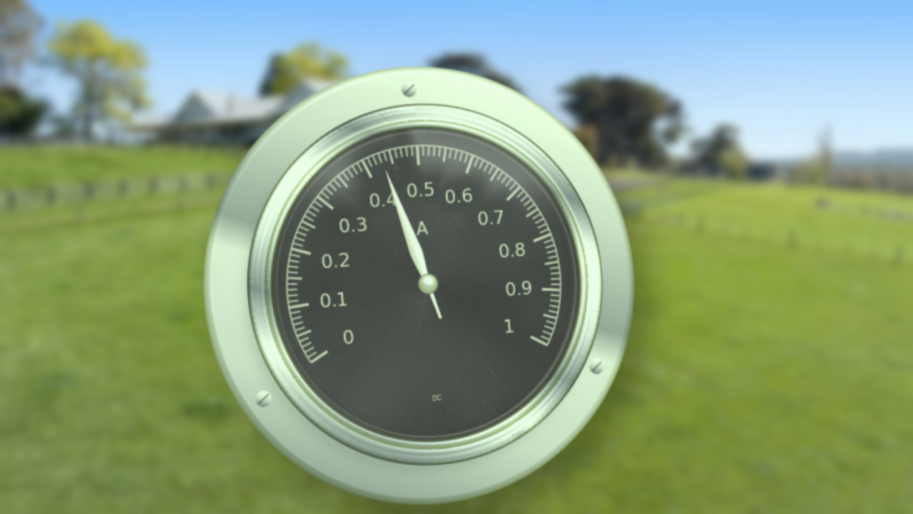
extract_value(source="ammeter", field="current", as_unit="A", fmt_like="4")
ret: 0.43
